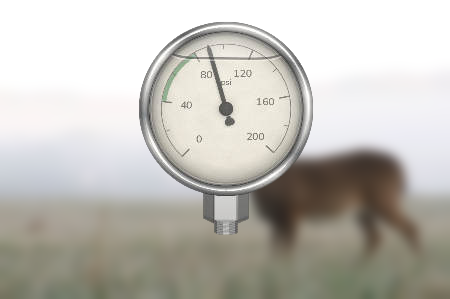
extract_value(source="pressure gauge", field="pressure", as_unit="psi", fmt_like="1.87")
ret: 90
